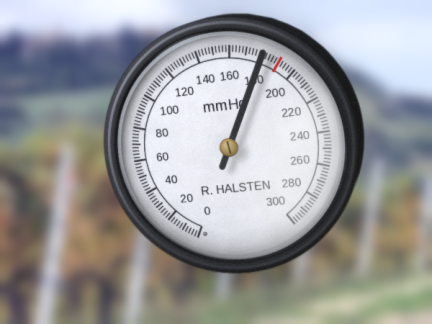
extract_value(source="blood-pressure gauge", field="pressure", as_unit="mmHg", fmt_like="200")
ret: 180
